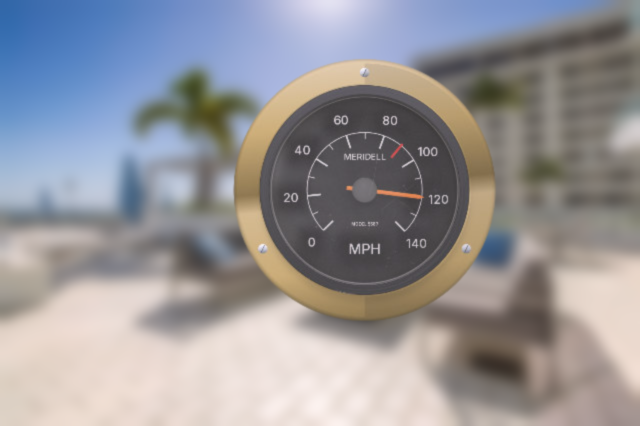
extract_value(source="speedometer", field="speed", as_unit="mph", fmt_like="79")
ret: 120
